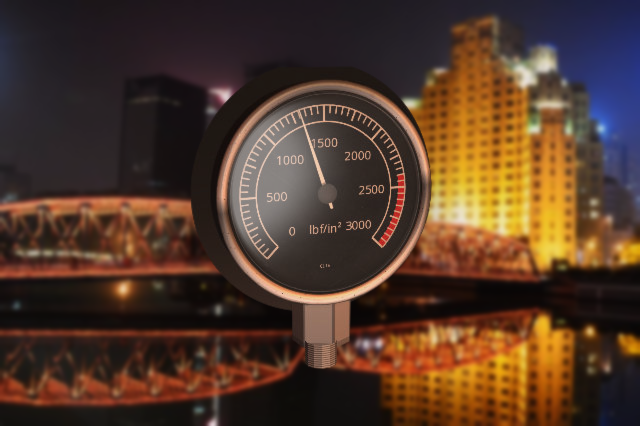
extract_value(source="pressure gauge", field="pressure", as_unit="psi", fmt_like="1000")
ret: 1300
